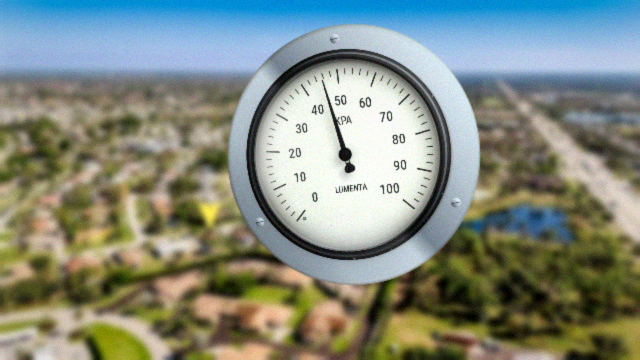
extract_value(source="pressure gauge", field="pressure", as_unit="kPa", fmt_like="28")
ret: 46
